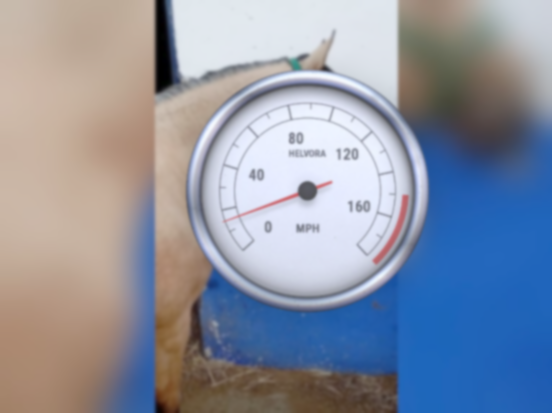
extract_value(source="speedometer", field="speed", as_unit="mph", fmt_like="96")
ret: 15
